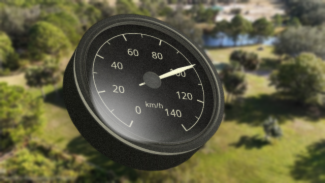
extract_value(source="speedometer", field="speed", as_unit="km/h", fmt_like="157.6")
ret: 100
